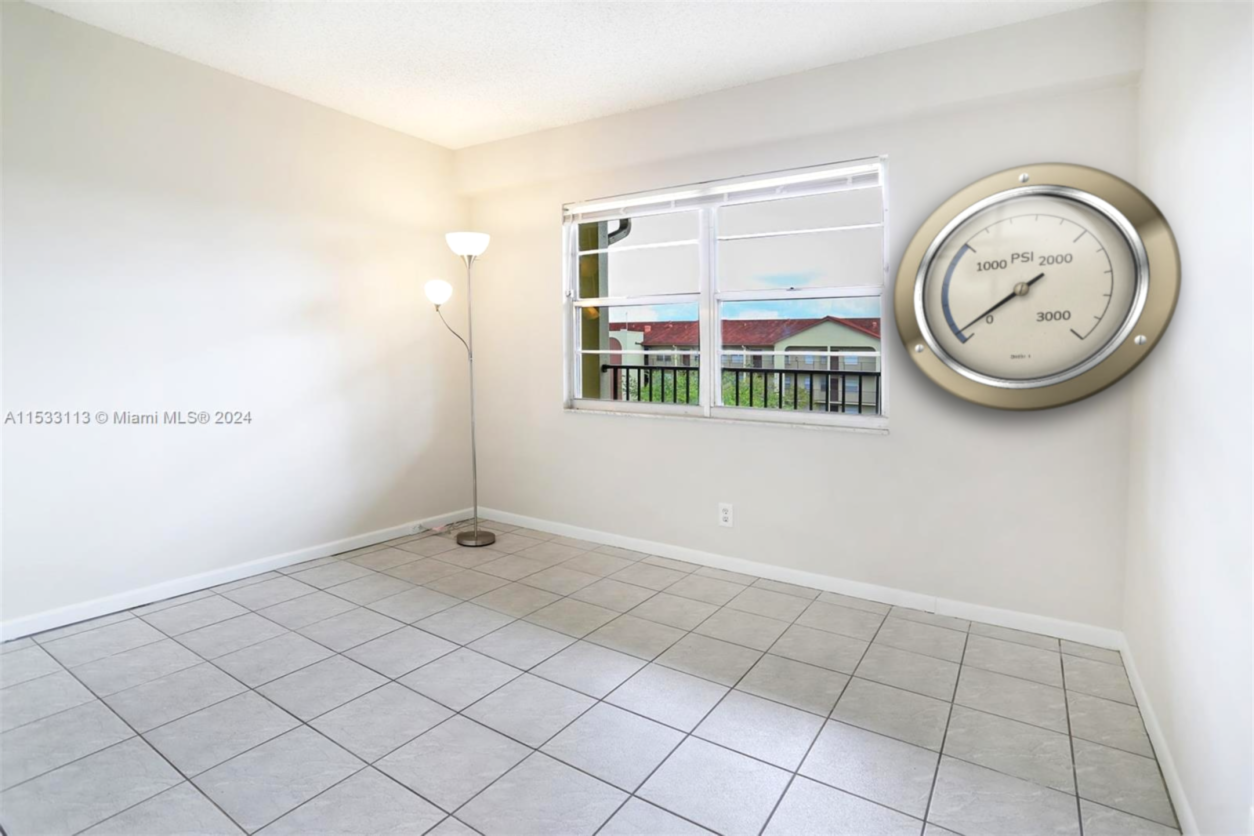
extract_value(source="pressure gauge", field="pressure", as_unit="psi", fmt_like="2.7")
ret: 100
